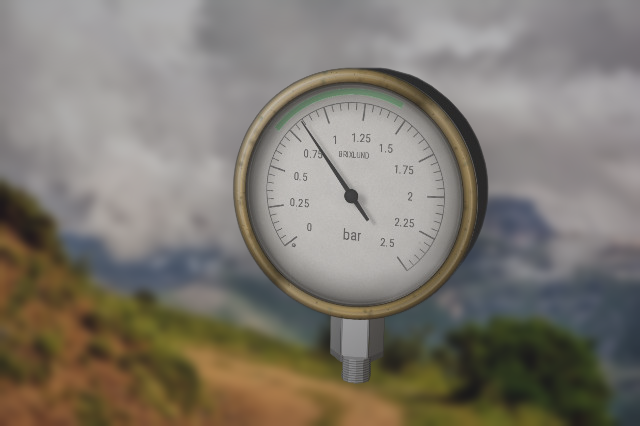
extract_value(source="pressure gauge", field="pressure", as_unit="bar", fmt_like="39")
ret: 0.85
